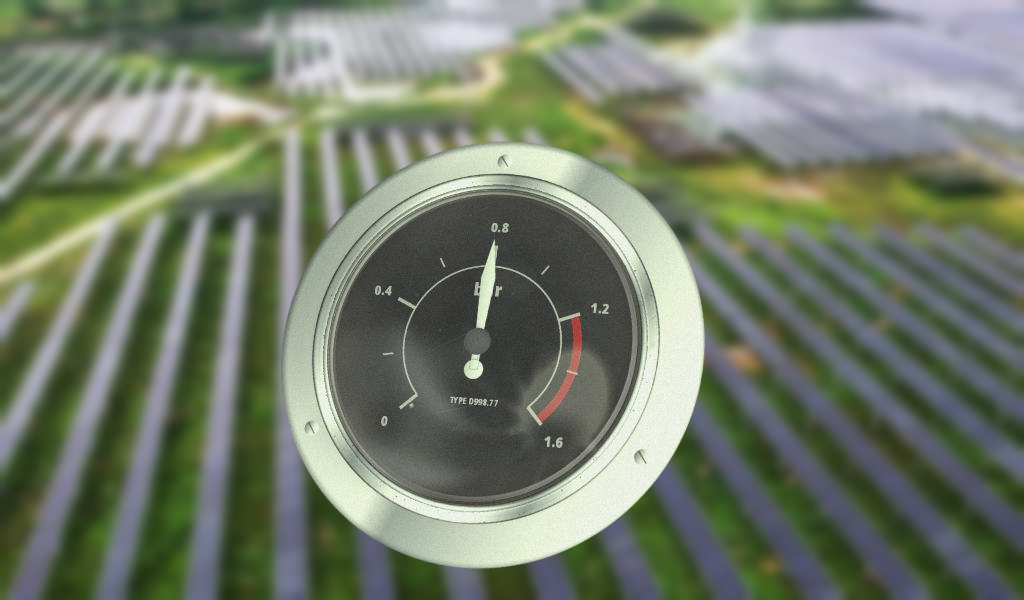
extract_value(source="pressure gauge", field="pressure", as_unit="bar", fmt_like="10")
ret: 0.8
